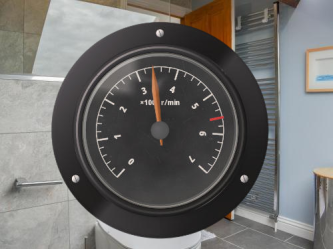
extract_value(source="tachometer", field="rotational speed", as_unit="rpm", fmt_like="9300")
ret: 3400
